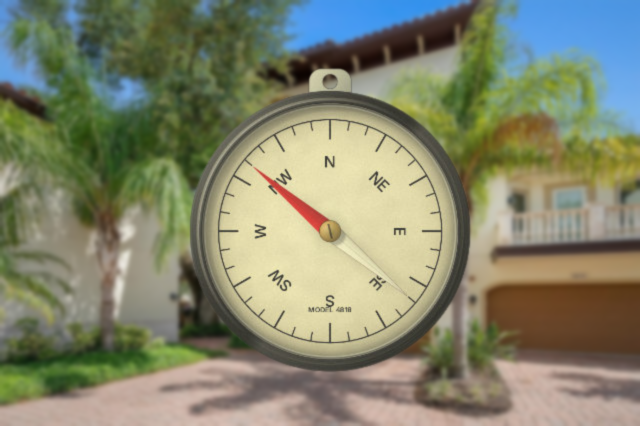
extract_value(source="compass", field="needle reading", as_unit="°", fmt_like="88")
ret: 310
